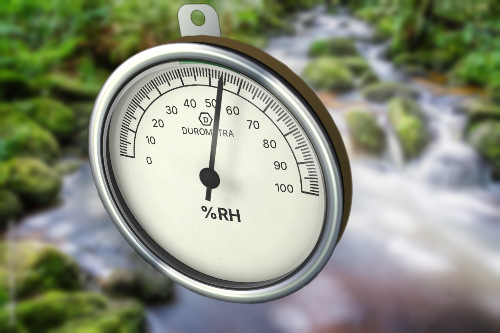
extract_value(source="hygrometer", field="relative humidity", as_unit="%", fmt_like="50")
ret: 55
